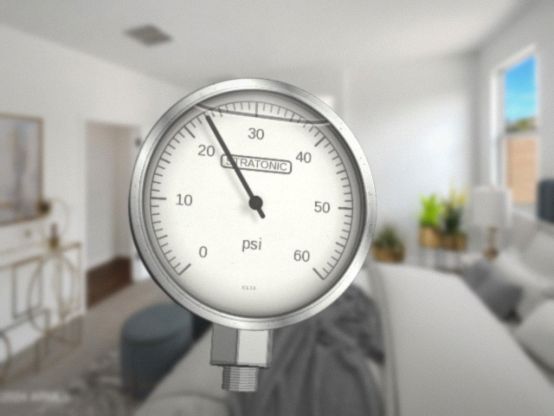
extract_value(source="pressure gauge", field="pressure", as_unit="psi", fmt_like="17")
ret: 23
